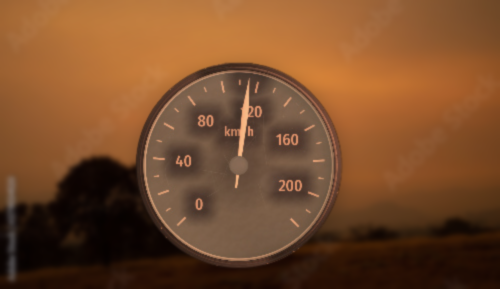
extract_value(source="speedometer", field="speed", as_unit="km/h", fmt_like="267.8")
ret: 115
